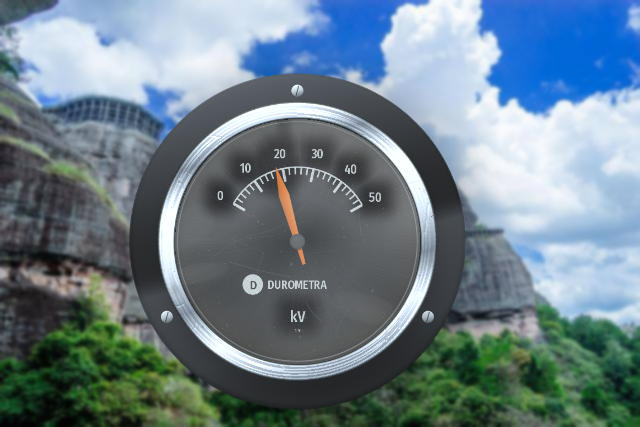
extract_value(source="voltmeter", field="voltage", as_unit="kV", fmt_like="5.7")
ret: 18
